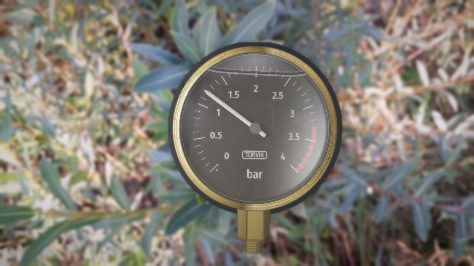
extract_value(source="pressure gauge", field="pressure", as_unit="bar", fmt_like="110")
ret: 1.2
